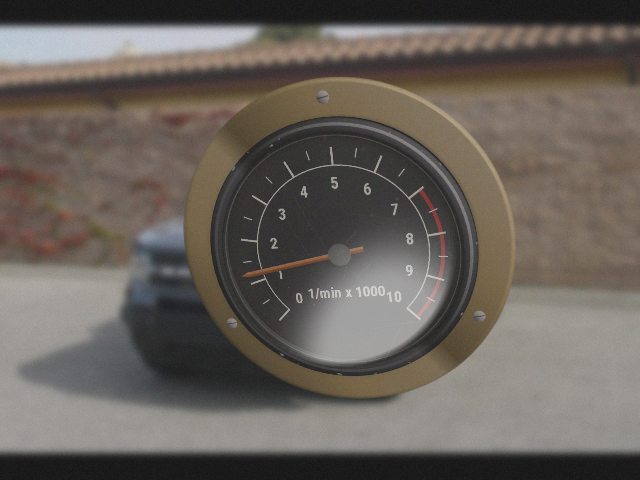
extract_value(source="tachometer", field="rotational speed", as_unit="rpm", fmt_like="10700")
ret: 1250
